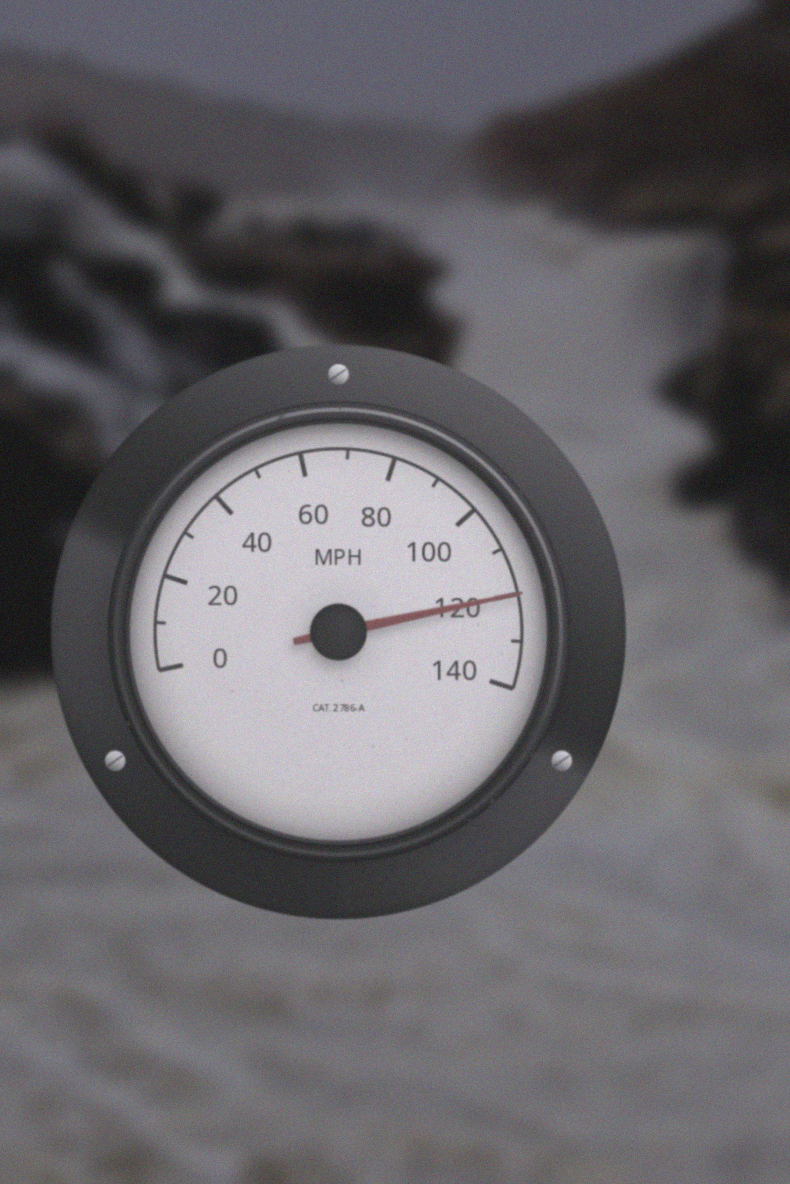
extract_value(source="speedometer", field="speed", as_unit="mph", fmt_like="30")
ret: 120
